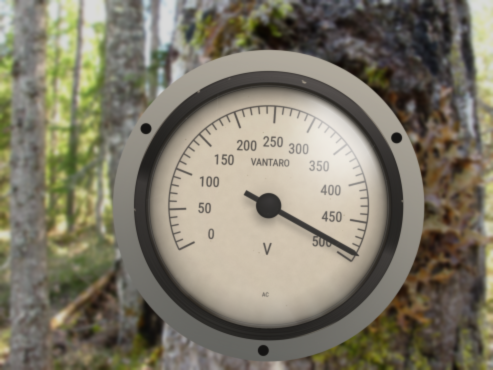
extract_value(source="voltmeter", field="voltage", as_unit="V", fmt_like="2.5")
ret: 490
